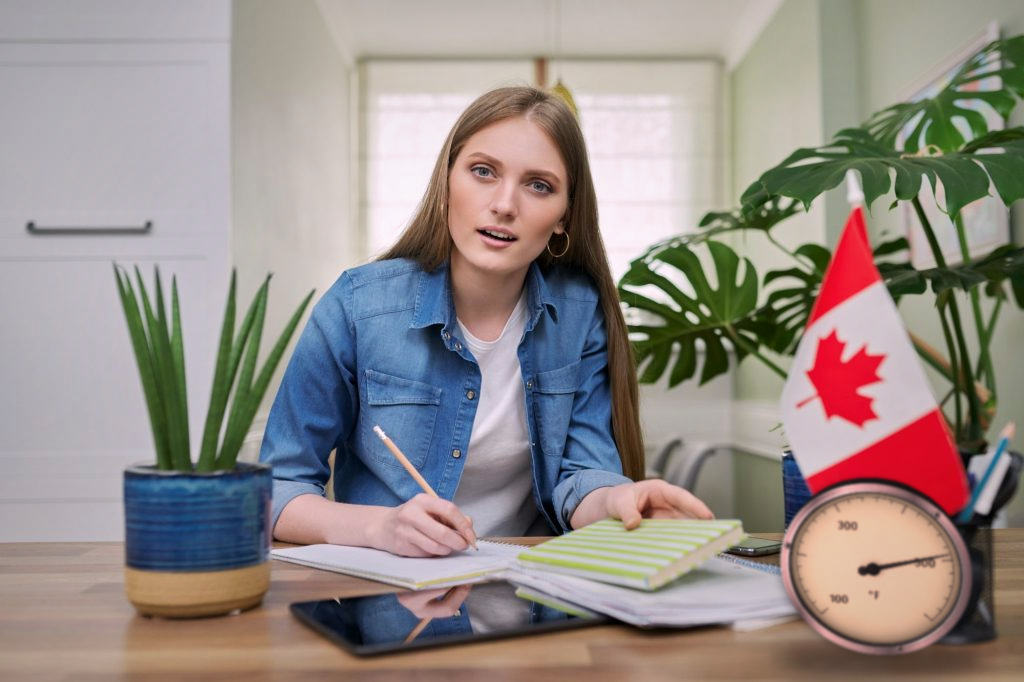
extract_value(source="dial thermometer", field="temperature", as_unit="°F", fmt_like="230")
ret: 490
